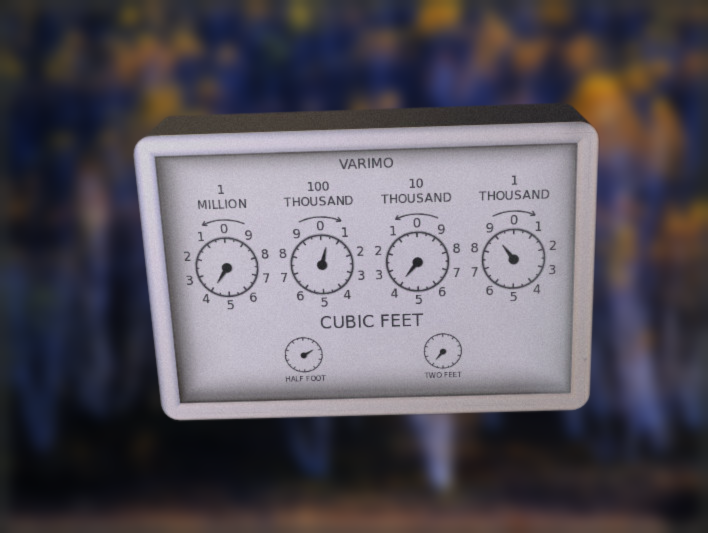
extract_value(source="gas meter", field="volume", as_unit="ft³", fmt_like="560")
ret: 403900
